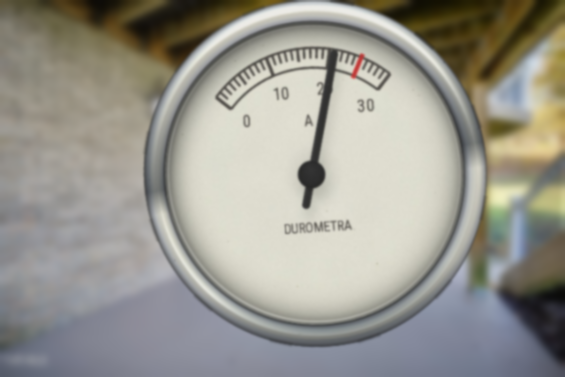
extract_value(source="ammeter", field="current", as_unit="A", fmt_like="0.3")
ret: 21
